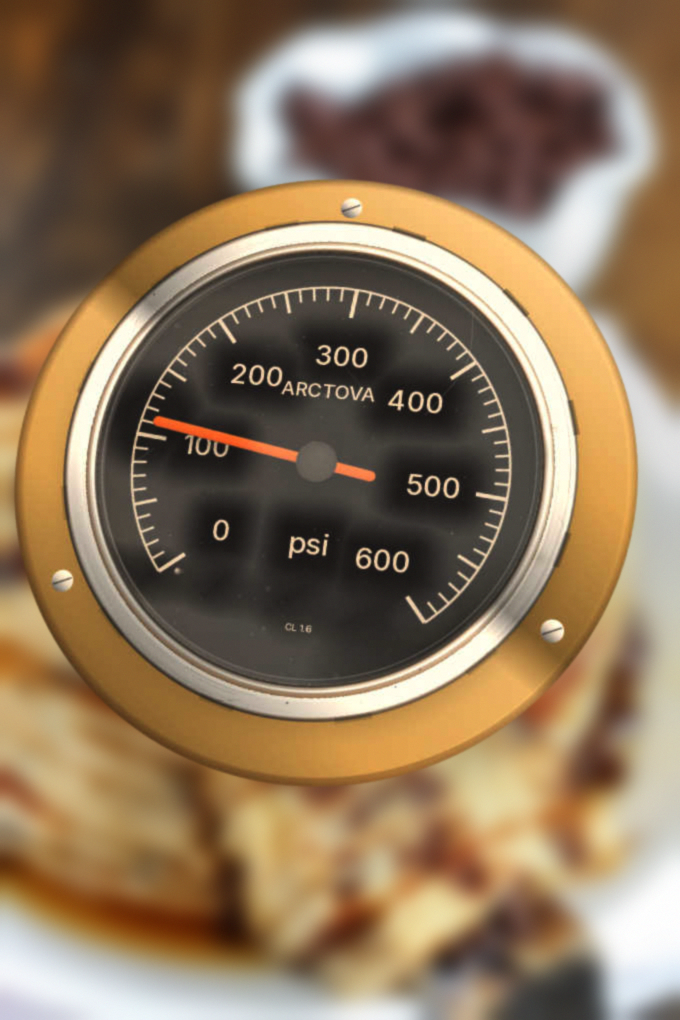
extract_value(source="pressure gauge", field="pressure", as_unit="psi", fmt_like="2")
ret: 110
